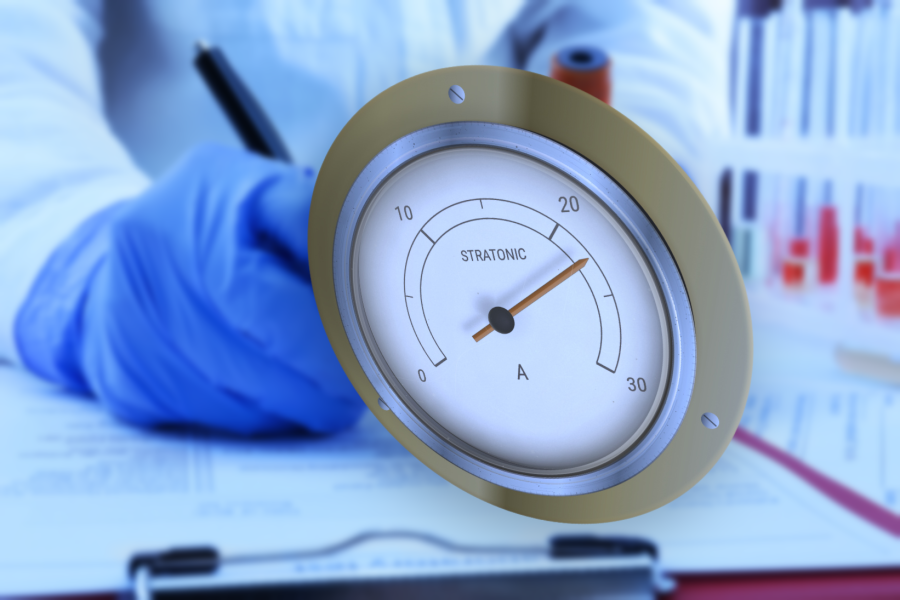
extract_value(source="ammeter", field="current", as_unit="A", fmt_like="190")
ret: 22.5
